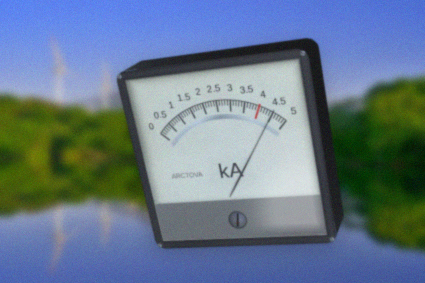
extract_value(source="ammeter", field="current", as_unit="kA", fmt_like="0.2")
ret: 4.5
